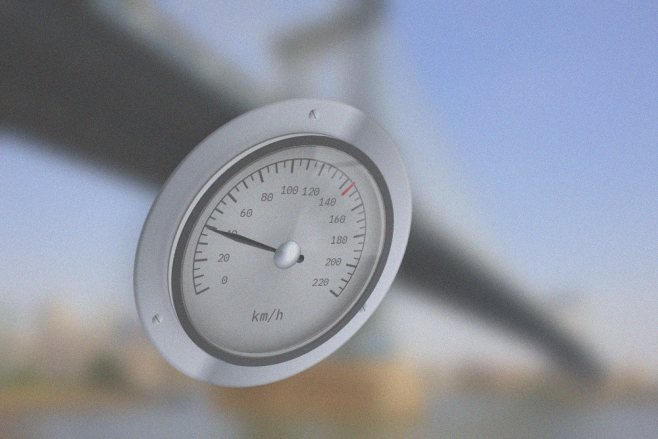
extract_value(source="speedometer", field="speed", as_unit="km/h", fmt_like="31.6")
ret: 40
